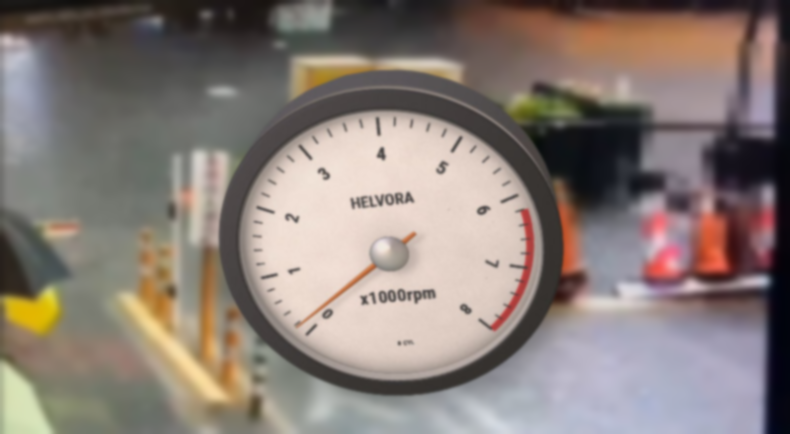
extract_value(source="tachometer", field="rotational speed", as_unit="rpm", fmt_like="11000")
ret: 200
